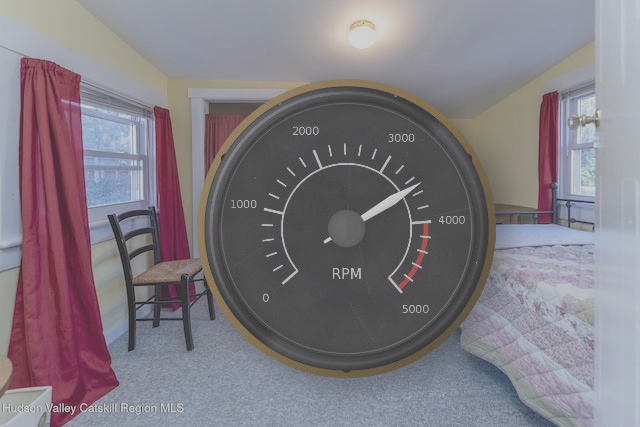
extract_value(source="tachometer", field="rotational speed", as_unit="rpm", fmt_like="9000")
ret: 3500
